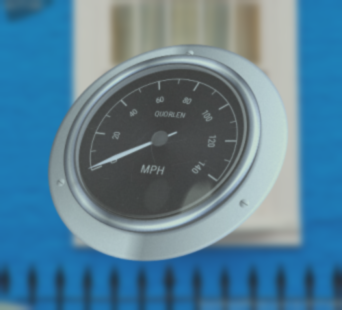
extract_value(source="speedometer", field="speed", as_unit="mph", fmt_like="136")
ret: 0
